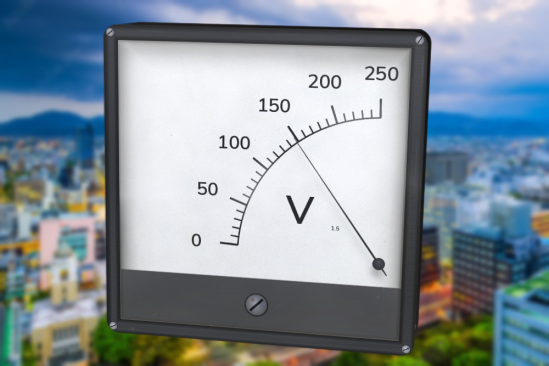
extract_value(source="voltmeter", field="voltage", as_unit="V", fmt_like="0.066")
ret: 150
